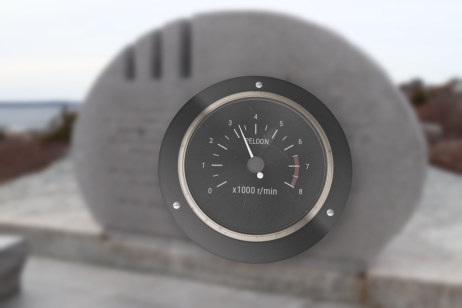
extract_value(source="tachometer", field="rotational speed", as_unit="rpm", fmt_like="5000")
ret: 3250
